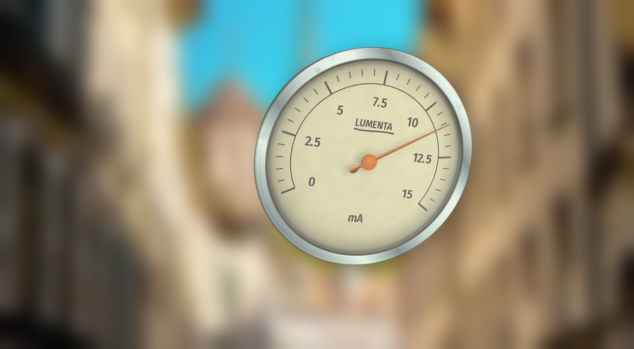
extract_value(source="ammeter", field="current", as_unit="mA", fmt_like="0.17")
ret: 11
